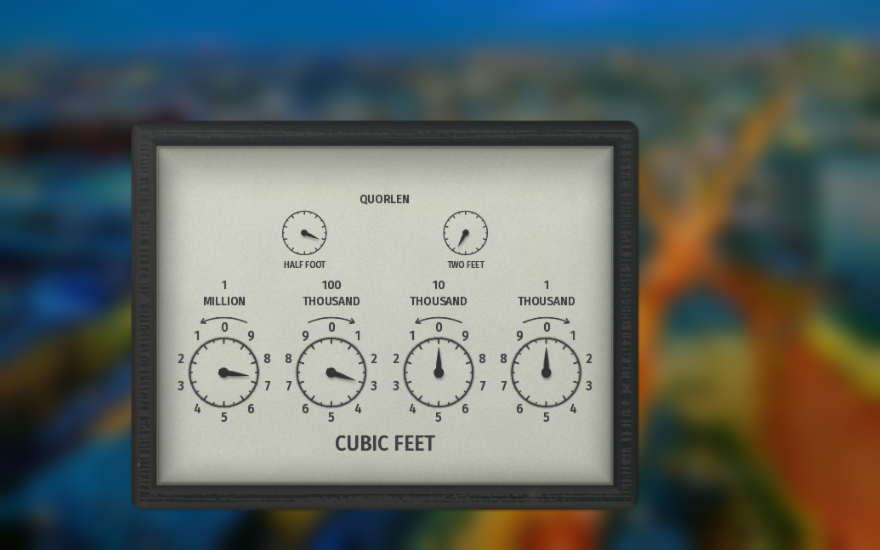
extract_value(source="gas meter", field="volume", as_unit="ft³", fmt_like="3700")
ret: 730000
